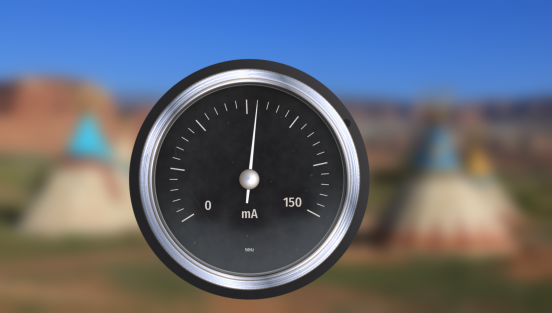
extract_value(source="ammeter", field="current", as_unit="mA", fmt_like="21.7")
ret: 80
